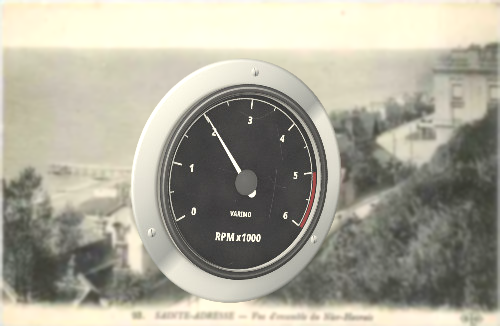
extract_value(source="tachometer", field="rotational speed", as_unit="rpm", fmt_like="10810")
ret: 2000
